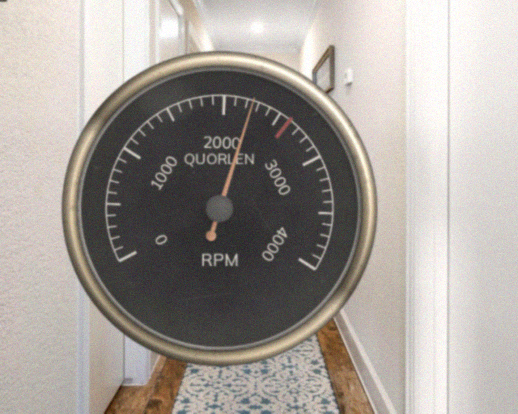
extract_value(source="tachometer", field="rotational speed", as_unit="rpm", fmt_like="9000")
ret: 2250
